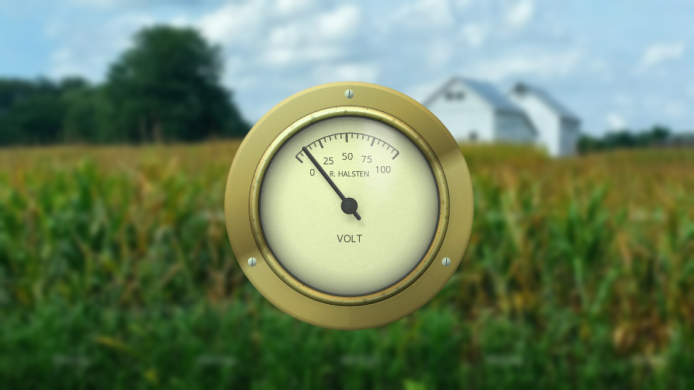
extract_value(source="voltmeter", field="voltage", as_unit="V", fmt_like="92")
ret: 10
